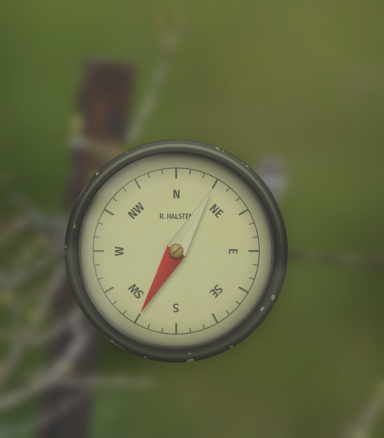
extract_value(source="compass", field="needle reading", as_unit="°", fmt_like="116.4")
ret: 210
